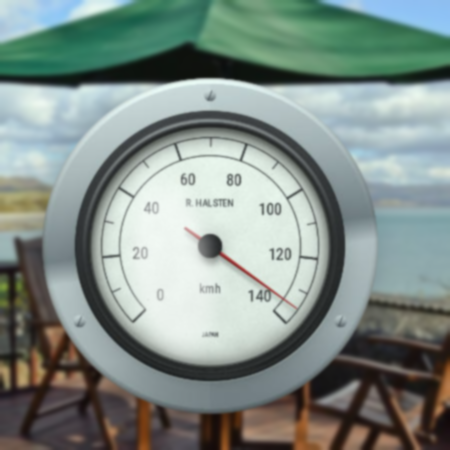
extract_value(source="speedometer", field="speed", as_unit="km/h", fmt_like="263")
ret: 135
